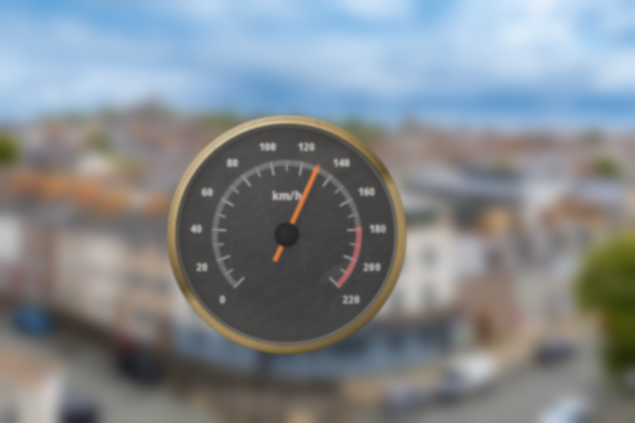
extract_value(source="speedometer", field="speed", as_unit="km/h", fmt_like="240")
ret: 130
